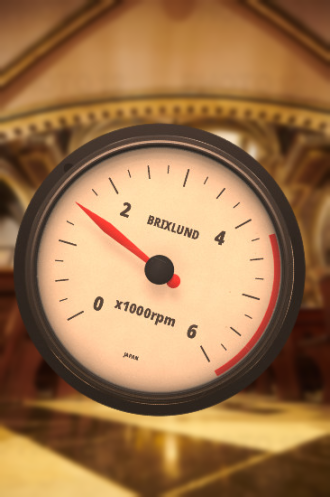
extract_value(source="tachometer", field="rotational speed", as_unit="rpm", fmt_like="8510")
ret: 1500
